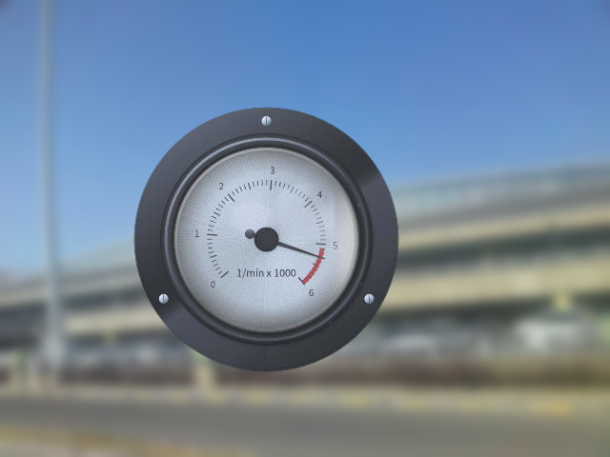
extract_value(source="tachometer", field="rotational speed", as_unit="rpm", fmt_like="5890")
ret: 5300
